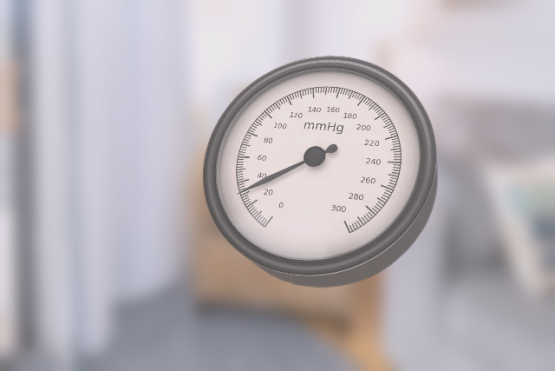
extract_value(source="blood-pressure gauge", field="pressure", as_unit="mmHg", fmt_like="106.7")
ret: 30
